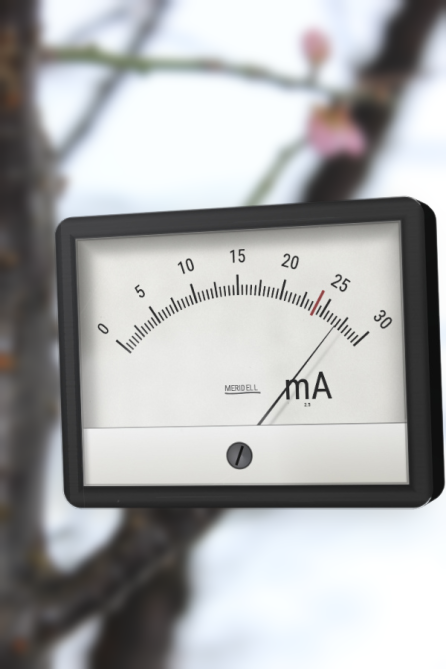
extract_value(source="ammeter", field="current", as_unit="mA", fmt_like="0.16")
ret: 27
